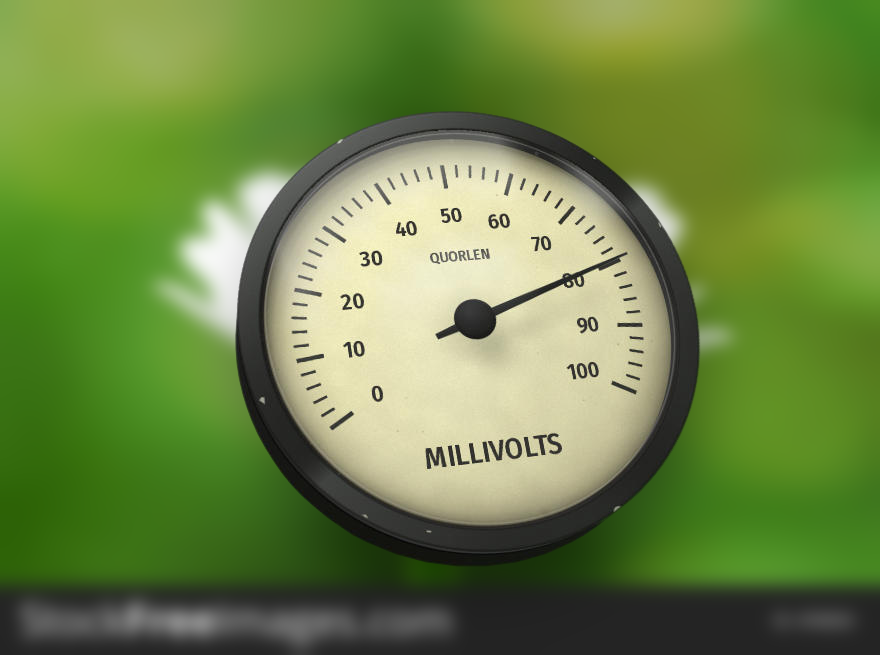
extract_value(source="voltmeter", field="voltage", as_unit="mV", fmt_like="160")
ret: 80
